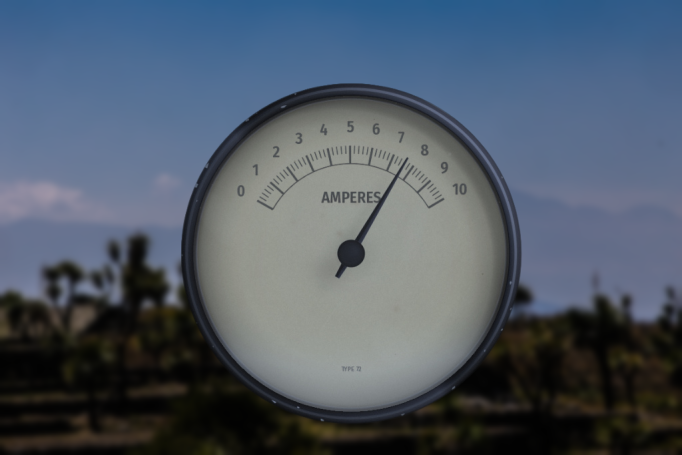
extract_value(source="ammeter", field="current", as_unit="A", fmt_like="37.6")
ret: 7.6
